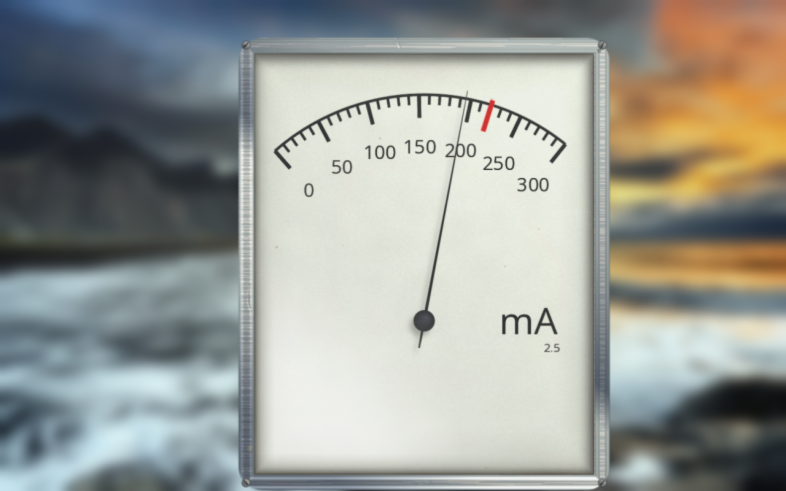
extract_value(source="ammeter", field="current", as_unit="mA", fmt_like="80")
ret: 195
